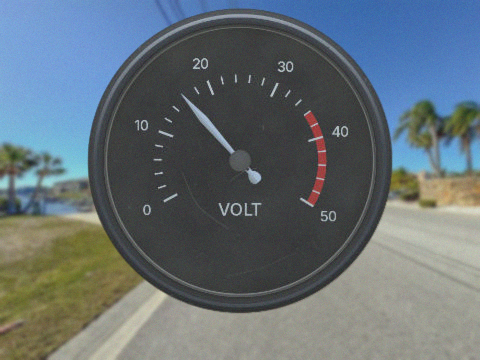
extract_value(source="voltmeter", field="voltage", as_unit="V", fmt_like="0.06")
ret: 16
